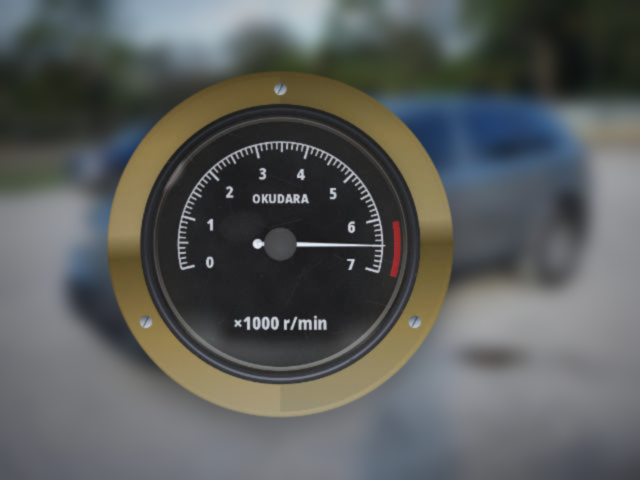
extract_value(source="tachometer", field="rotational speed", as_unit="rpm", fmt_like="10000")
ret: 6500
